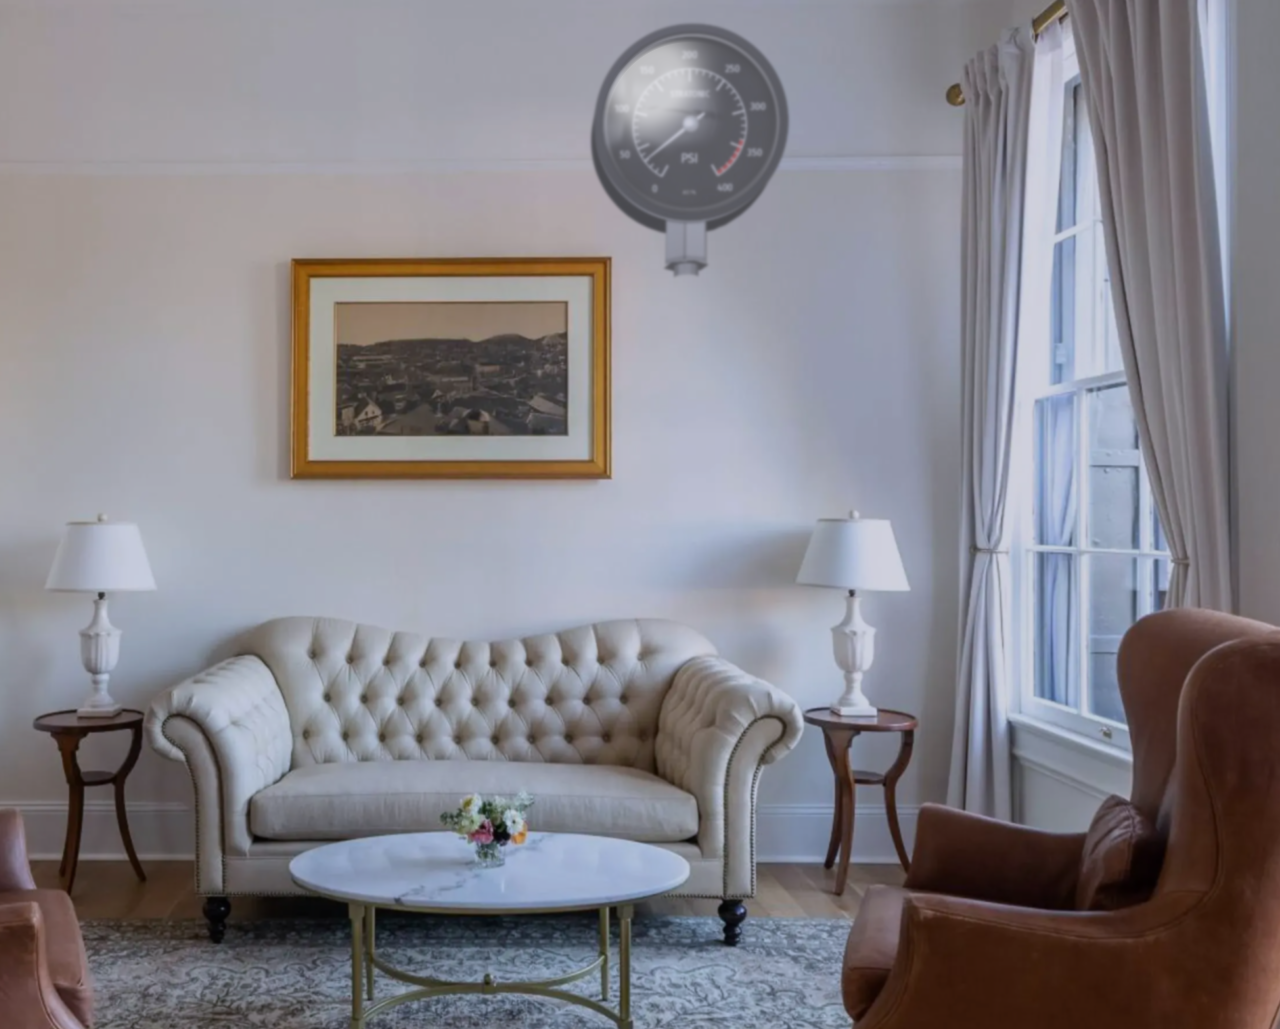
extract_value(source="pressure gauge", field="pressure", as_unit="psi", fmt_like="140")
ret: 30
